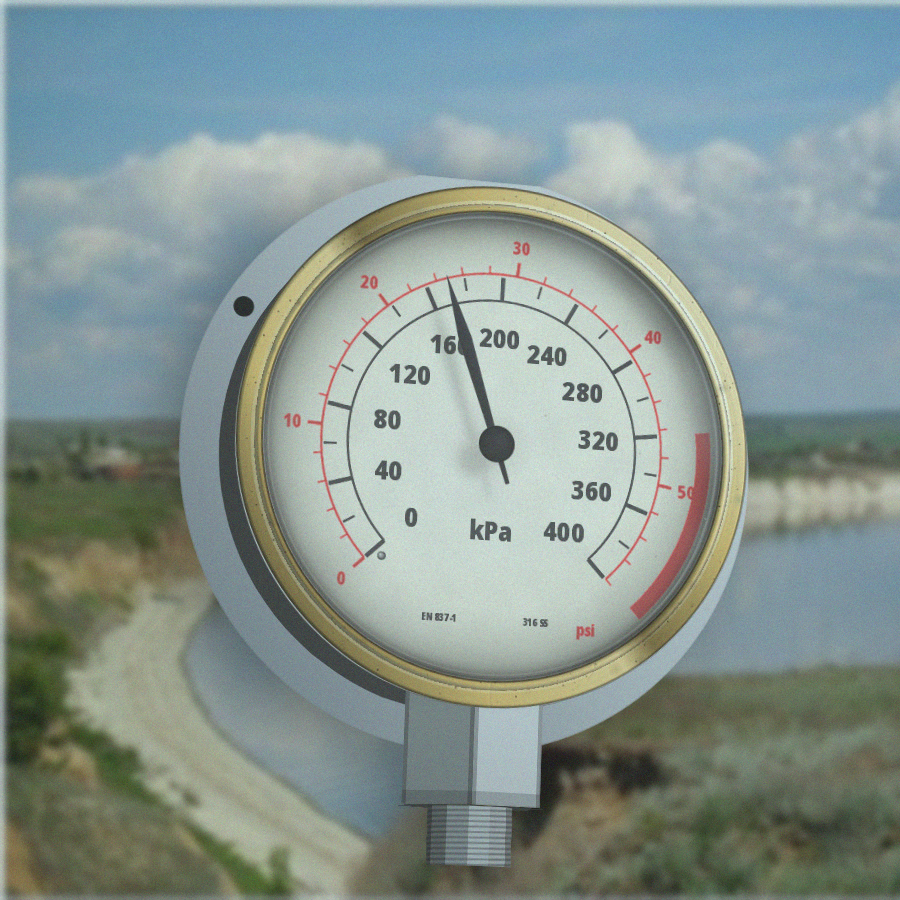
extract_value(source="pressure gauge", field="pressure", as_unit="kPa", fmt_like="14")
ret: 170
